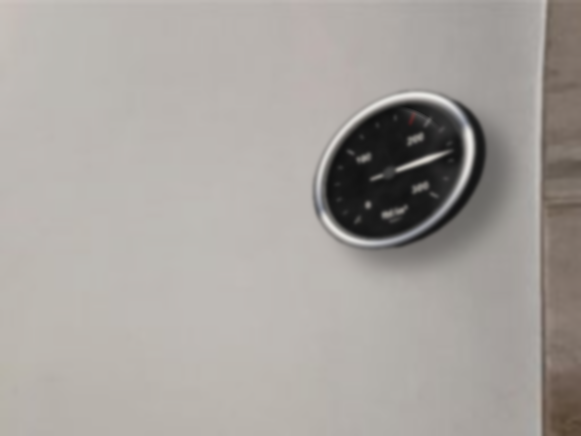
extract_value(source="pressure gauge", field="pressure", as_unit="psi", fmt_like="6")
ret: 250
